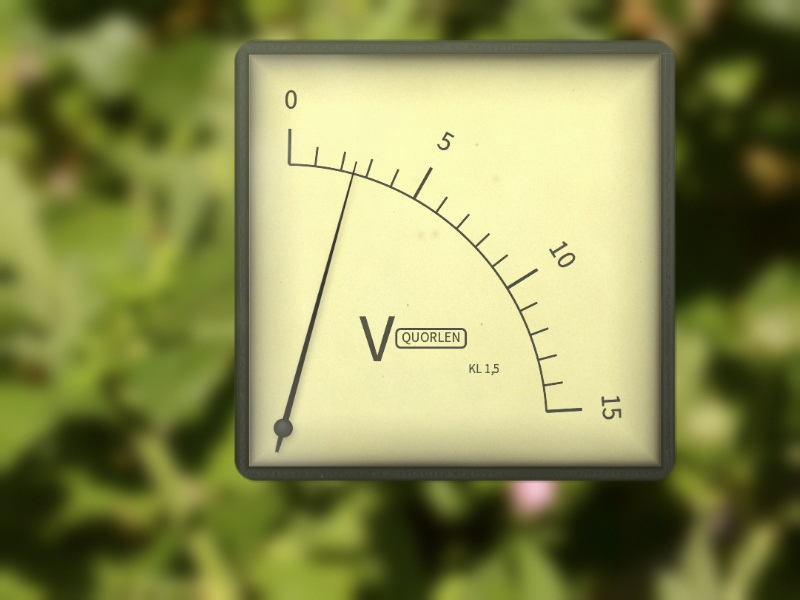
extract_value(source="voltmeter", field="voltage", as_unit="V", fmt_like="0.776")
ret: 2.5
